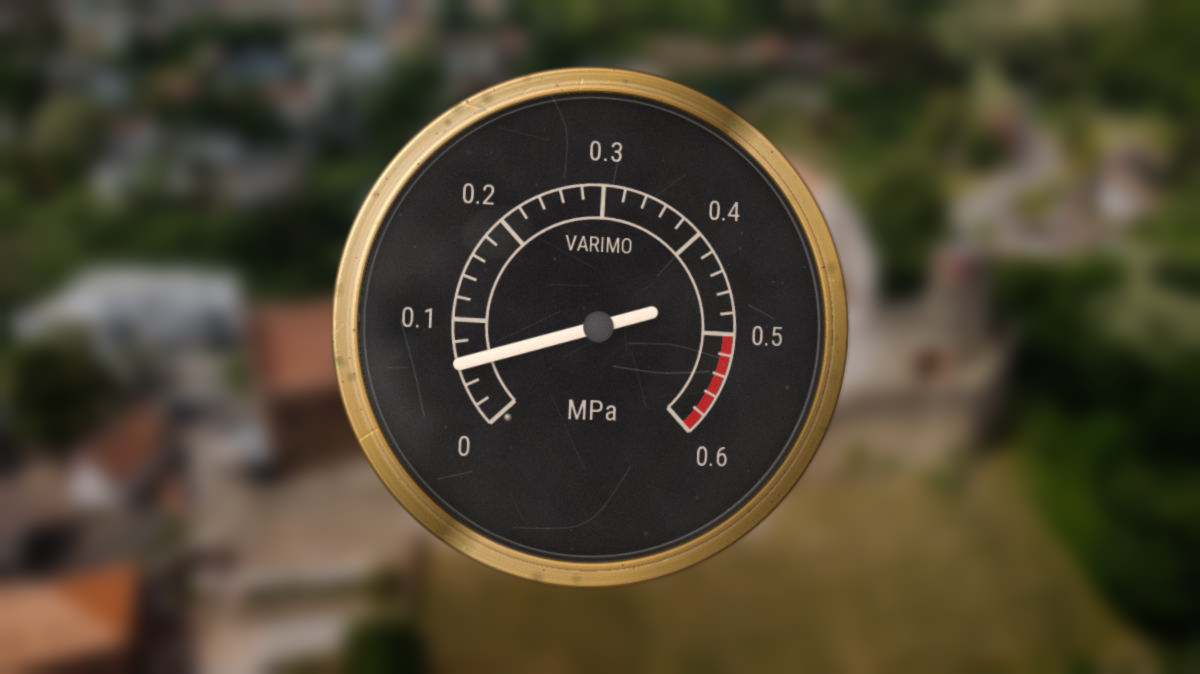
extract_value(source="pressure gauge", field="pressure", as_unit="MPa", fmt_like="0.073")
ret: 0.06
